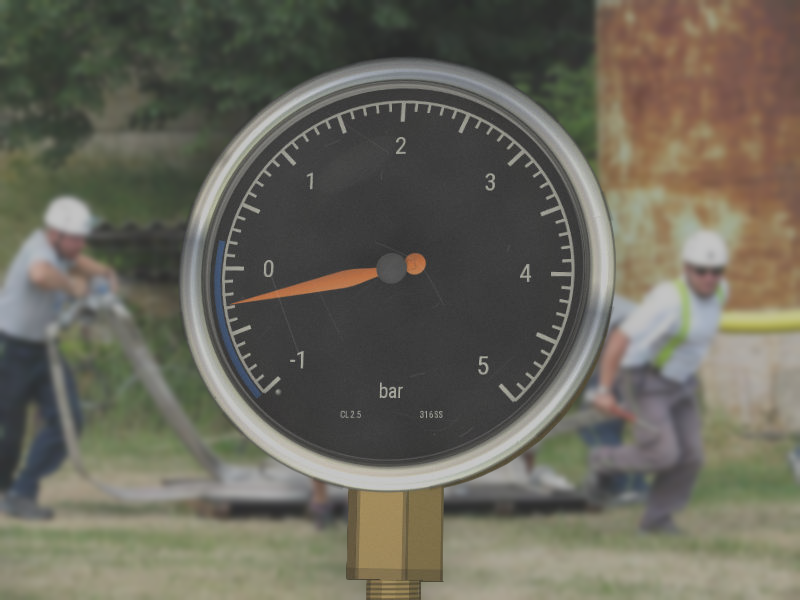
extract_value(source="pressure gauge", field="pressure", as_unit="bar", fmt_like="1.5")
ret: -0.3
